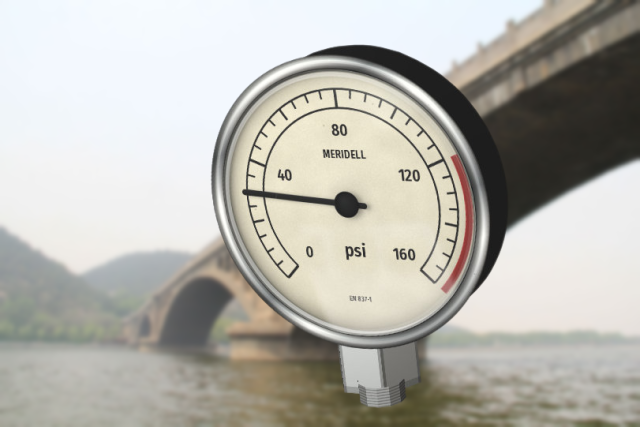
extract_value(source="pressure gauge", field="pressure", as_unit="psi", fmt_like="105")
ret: 30
